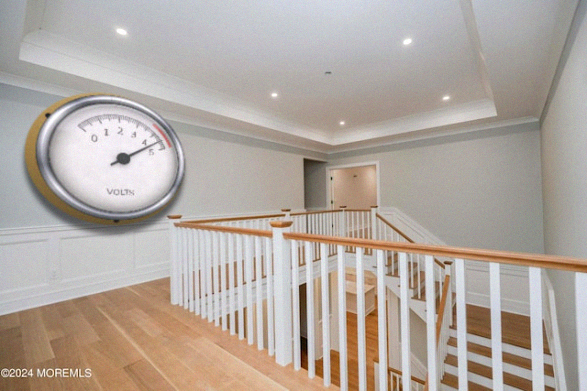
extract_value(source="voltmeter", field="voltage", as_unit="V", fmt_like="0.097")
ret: 4.5
